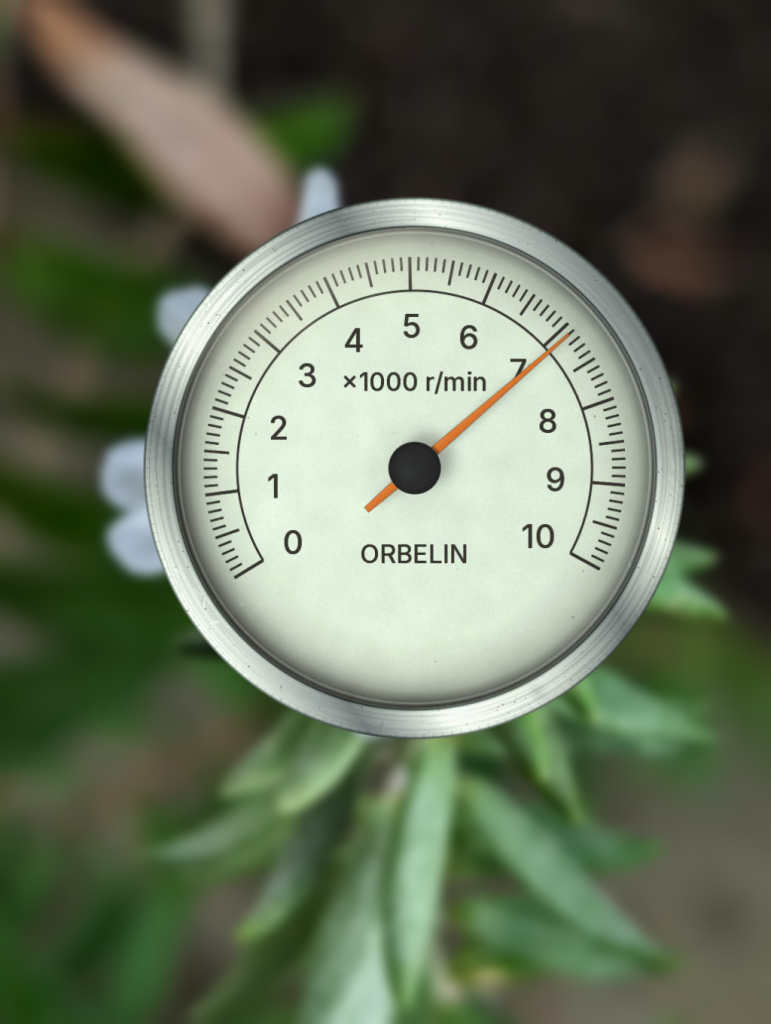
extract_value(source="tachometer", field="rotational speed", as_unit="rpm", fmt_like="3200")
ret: 7100
